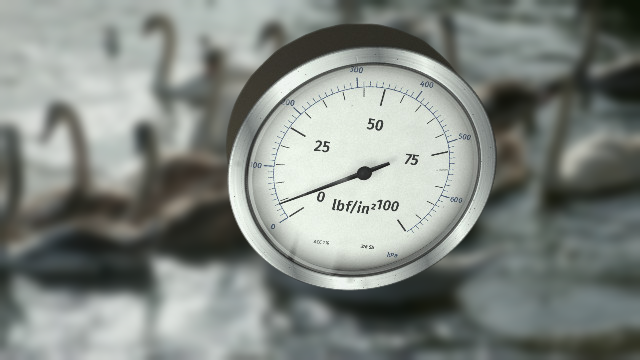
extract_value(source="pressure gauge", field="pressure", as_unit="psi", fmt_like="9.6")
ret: 5
